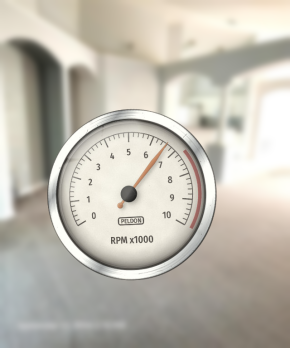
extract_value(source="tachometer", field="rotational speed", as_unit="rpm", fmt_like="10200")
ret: 6600
